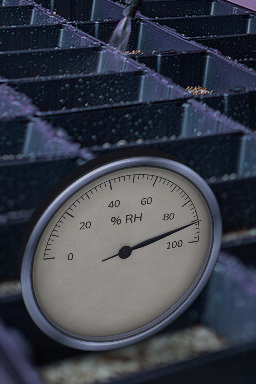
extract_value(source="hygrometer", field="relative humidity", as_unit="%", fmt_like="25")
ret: 90
